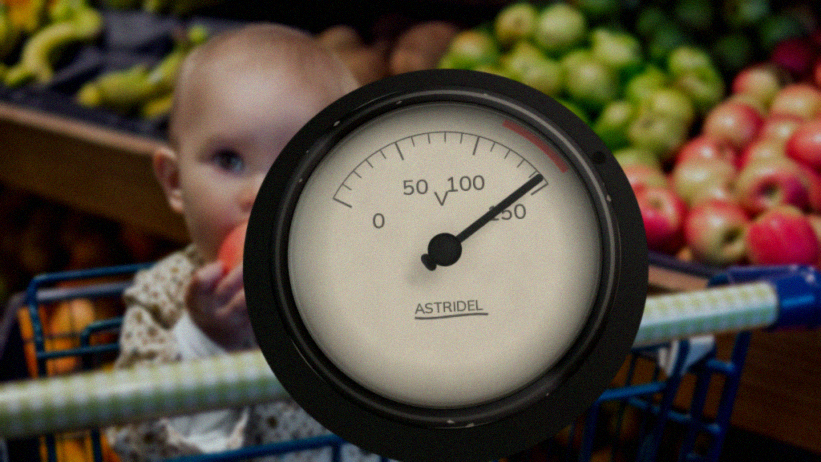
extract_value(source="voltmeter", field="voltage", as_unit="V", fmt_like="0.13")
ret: 145
